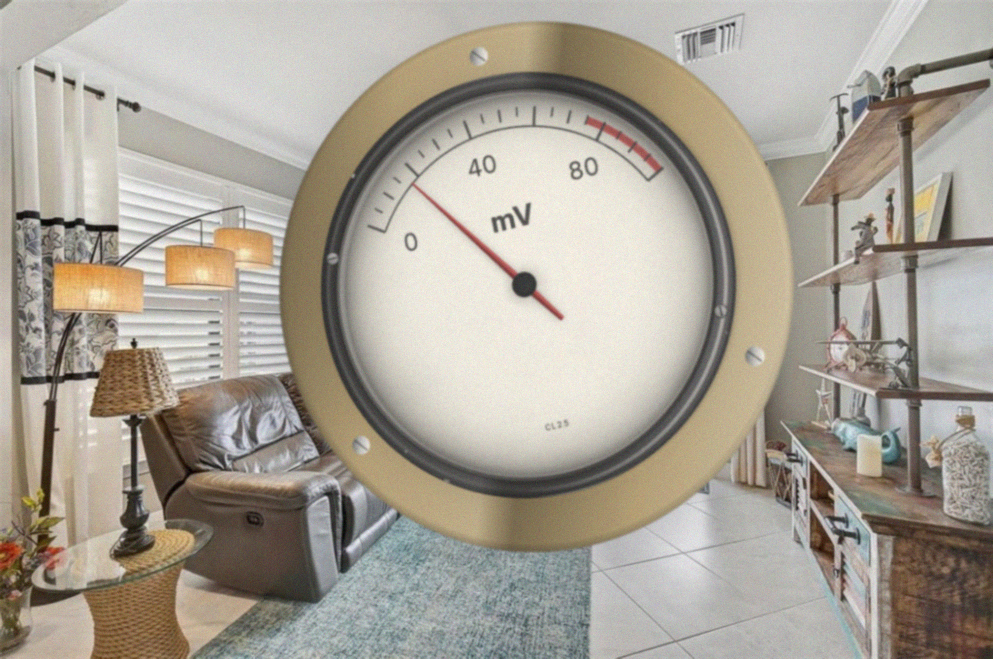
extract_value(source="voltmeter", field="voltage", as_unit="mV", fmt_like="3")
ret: 17.5
